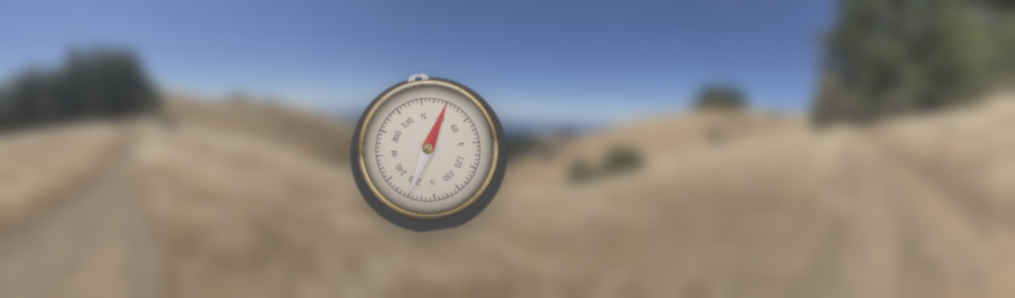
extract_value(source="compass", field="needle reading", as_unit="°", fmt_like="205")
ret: 30
